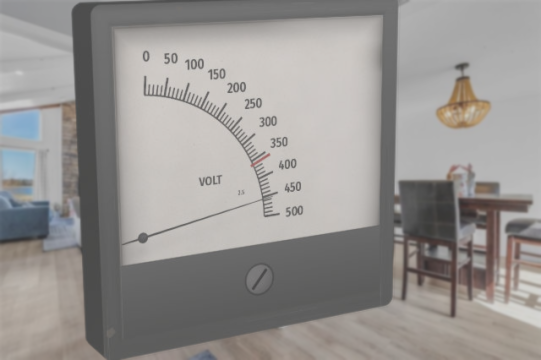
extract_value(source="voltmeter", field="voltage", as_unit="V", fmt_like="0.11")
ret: 450
